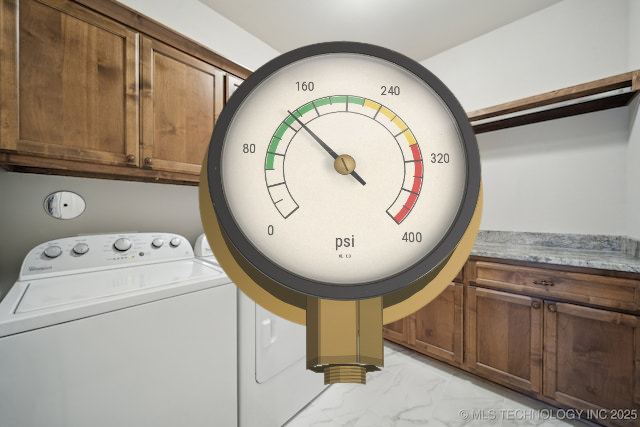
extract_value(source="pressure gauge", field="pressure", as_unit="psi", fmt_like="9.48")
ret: 130
